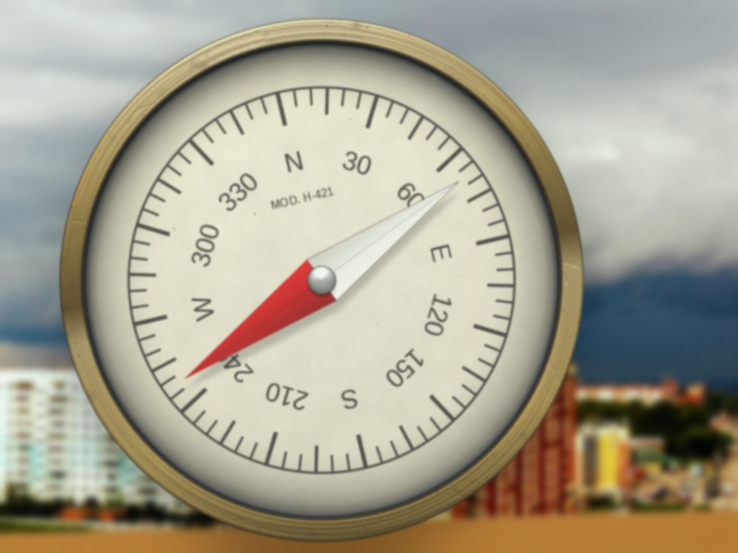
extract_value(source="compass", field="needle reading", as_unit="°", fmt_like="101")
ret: 247.5
